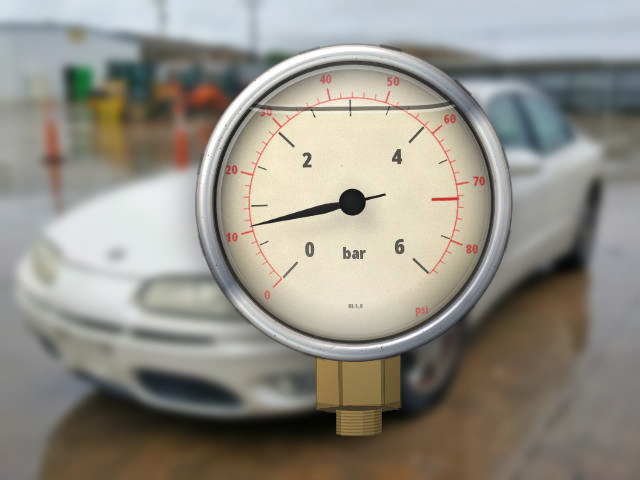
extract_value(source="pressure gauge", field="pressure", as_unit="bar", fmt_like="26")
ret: 0.75
